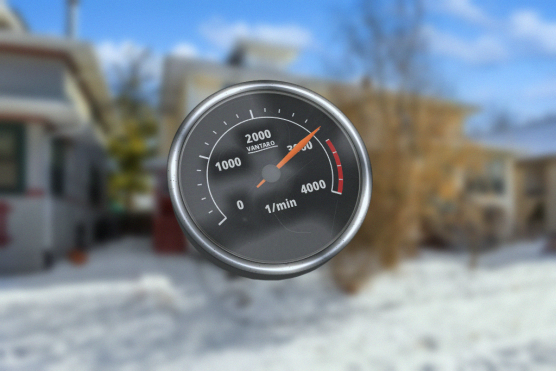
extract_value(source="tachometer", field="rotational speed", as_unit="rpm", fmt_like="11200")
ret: 3000
